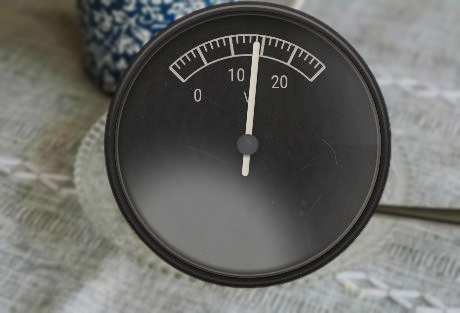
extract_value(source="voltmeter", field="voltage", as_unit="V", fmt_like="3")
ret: 14
